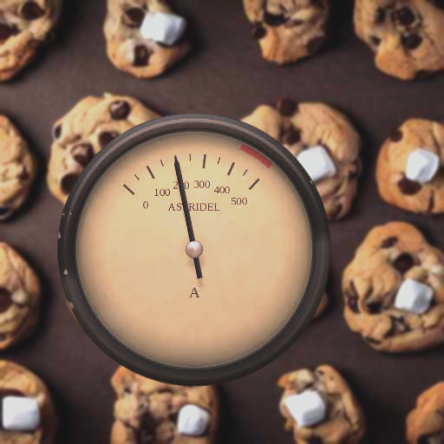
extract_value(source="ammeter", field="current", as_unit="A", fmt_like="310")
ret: 200
